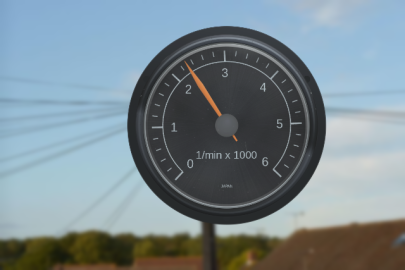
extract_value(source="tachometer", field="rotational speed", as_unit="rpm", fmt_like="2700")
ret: 2300
